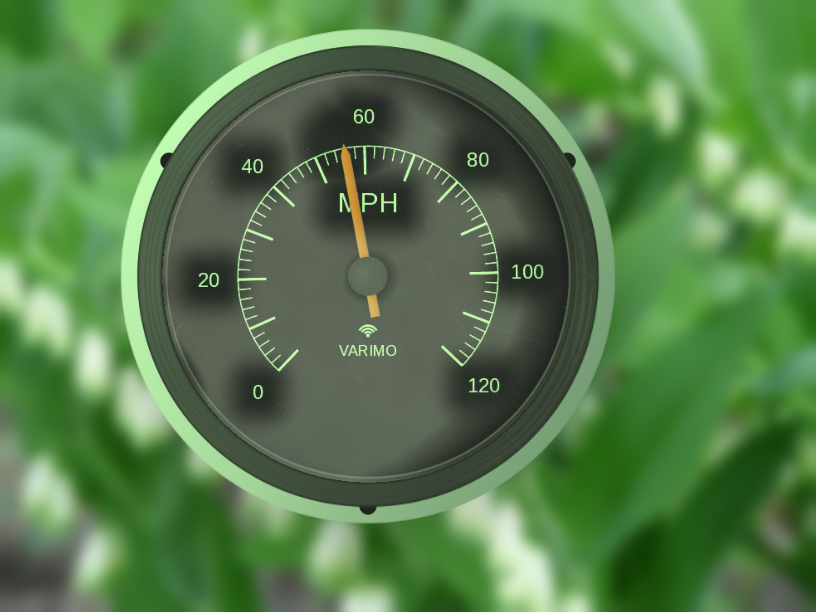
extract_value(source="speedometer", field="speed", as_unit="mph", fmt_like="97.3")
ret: 56
